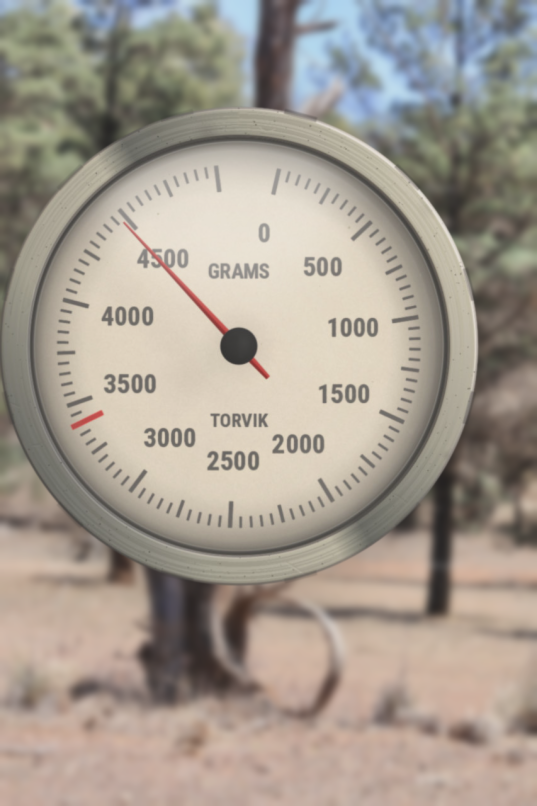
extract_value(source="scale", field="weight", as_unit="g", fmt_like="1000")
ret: 4475
